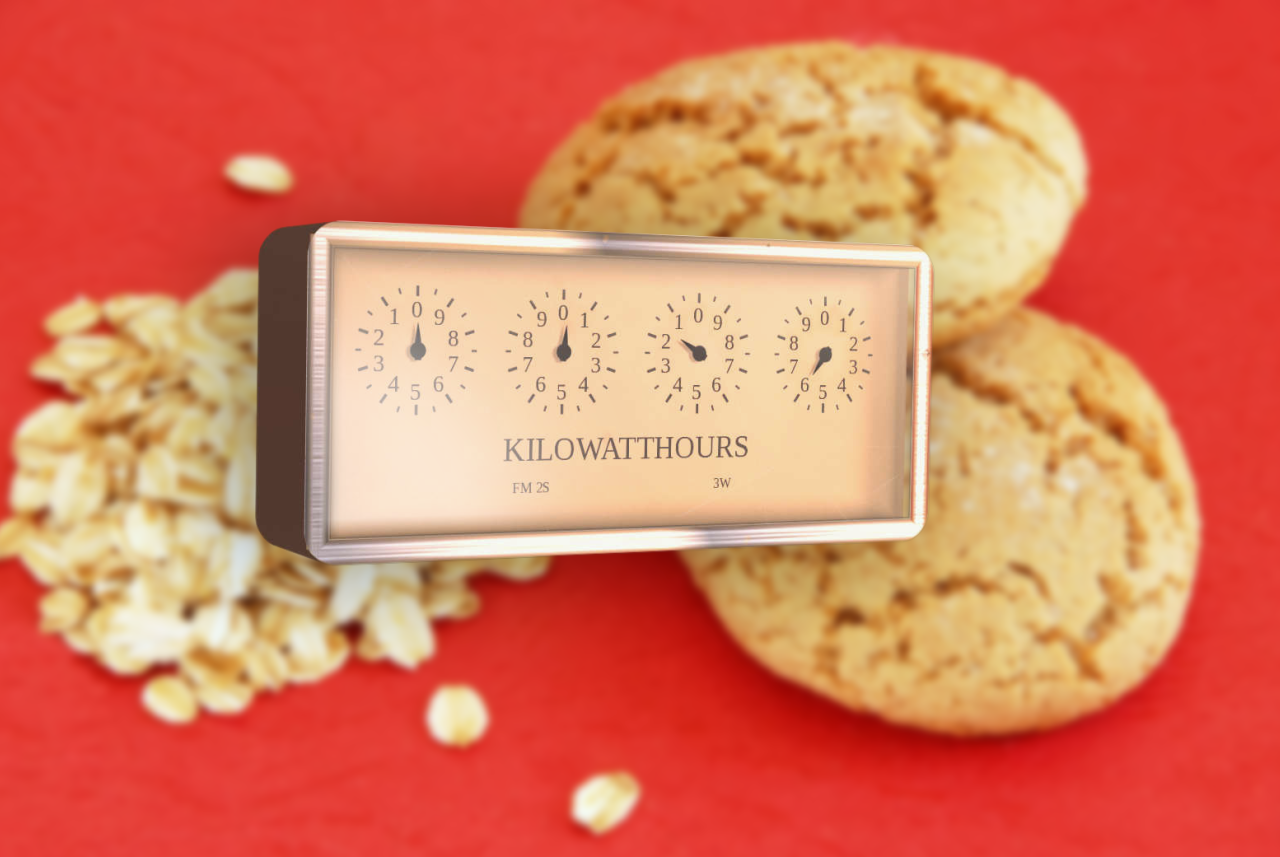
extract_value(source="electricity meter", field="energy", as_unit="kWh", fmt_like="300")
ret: 16
